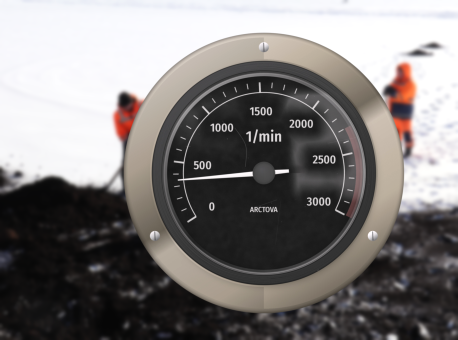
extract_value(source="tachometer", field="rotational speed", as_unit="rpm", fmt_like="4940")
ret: 350
